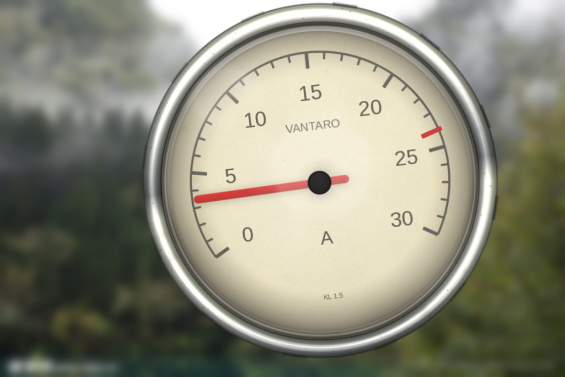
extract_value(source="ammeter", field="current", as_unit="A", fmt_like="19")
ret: 3.5
